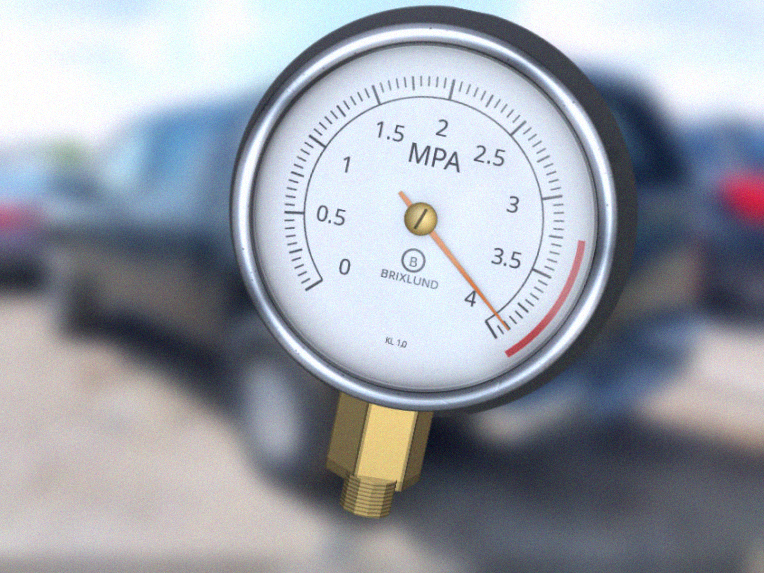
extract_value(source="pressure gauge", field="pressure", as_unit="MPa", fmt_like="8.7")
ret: 3.9
